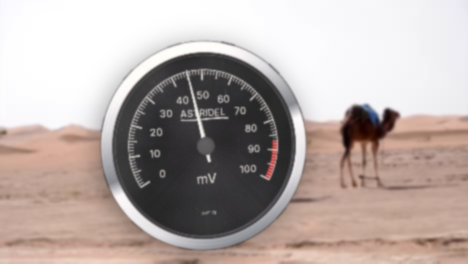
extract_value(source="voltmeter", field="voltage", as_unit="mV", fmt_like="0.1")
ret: 45
